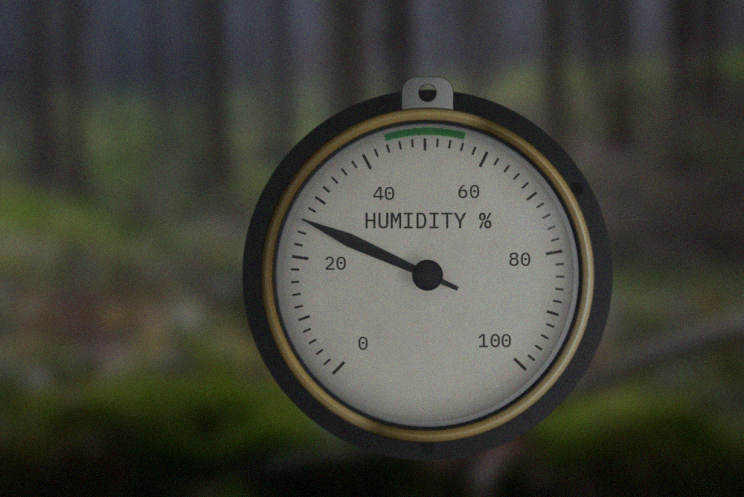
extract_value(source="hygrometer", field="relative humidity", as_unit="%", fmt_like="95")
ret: 26
